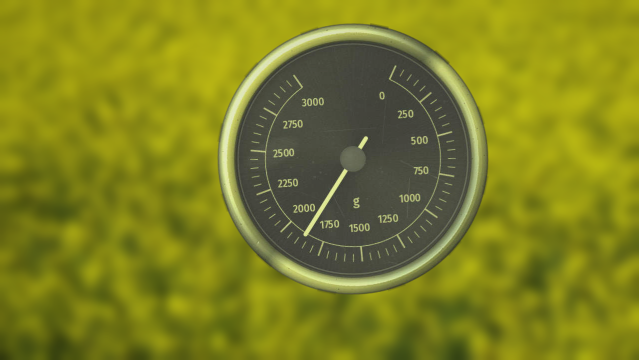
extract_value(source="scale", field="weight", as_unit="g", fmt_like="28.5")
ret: 1875
